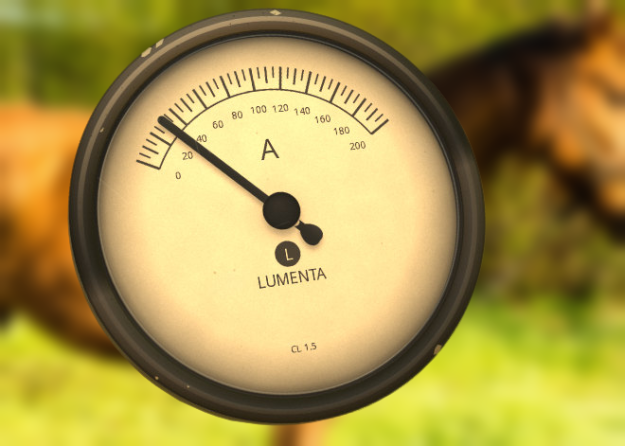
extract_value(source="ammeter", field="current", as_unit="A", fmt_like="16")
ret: 30
